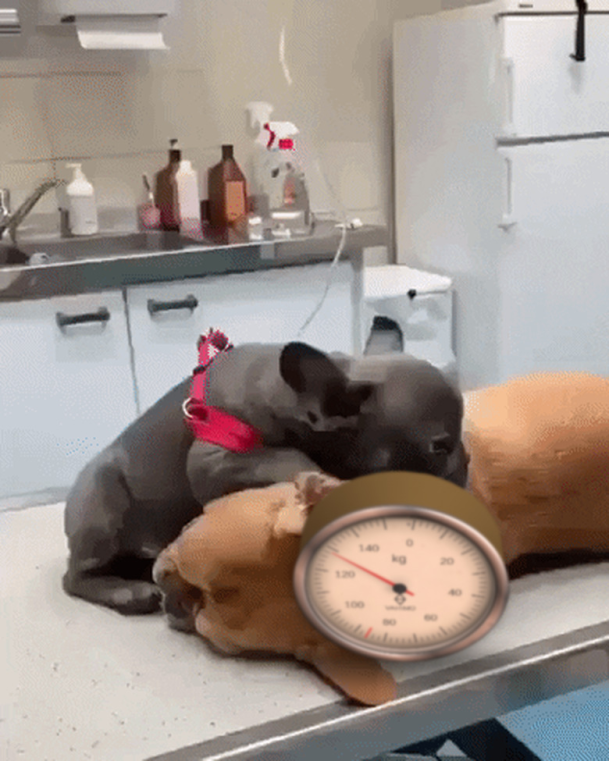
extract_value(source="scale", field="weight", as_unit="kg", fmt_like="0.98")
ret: 130
